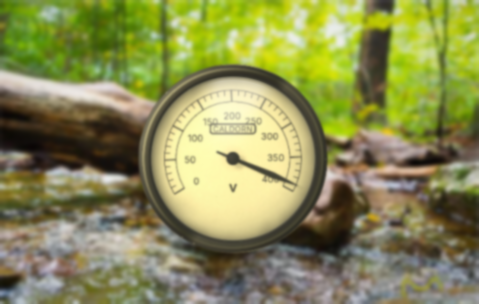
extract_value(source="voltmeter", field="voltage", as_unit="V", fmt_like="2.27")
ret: 390
